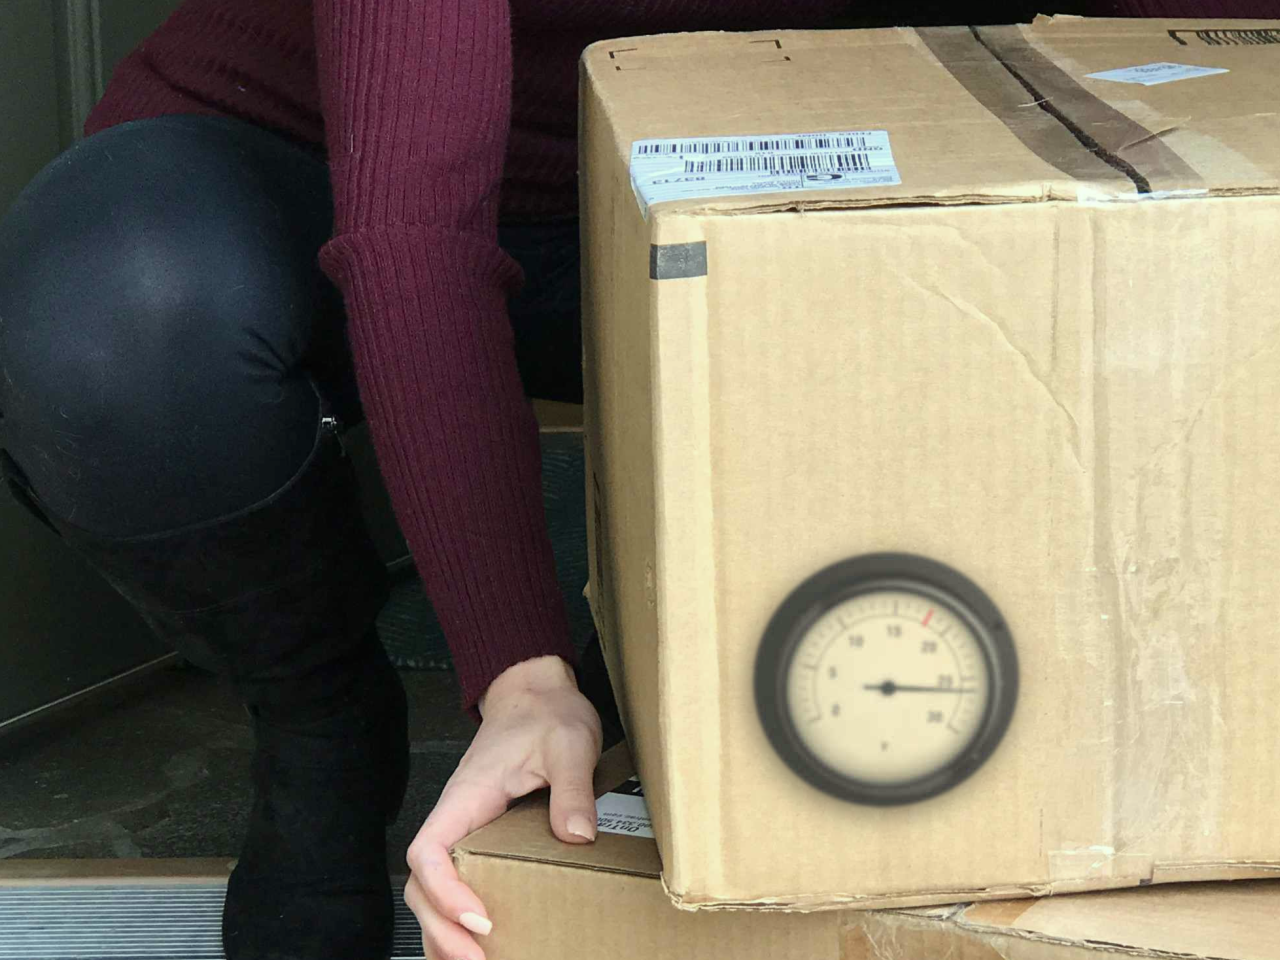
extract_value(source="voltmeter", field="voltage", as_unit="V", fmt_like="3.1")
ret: 26
